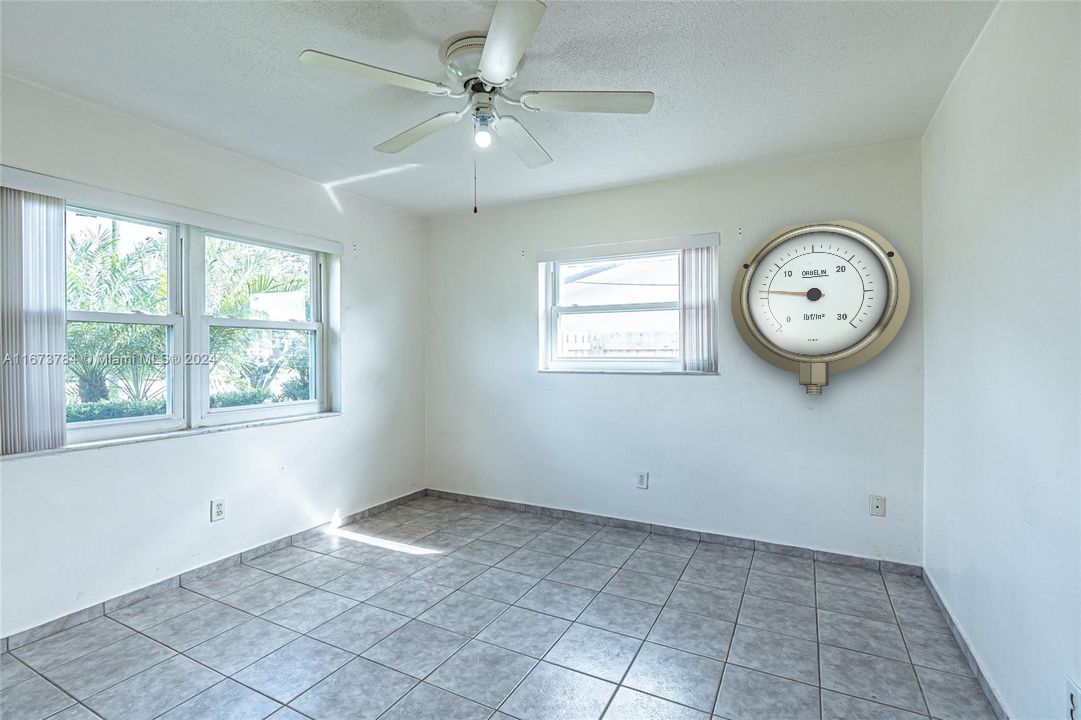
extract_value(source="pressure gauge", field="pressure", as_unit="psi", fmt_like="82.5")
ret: 6
